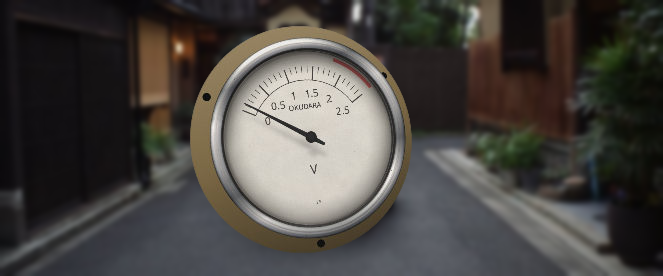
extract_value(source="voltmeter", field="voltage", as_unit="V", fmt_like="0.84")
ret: 0.1
